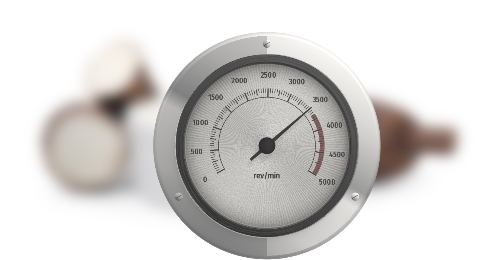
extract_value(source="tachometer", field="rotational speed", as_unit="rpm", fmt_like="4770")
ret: 3500
